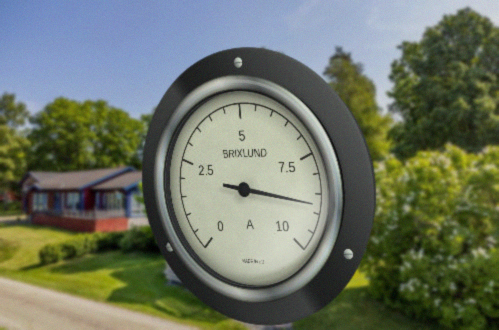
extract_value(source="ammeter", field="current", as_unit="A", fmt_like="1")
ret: 8.75
